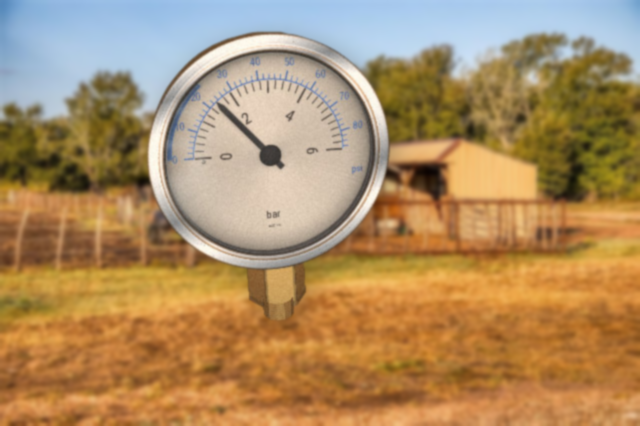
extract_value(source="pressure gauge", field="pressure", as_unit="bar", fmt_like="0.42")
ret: 1.6
